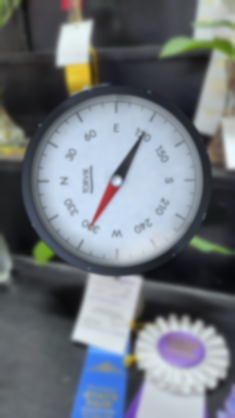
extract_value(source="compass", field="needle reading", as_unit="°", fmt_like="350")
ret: 300
